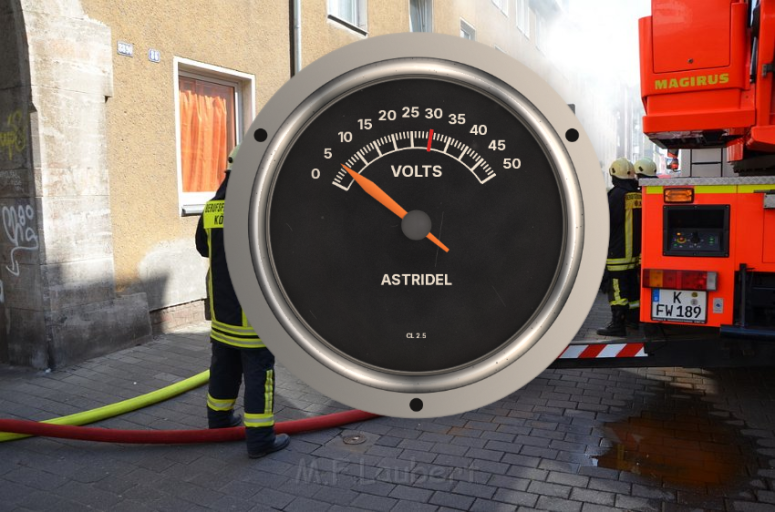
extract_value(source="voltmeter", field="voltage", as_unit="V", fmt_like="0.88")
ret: 5
